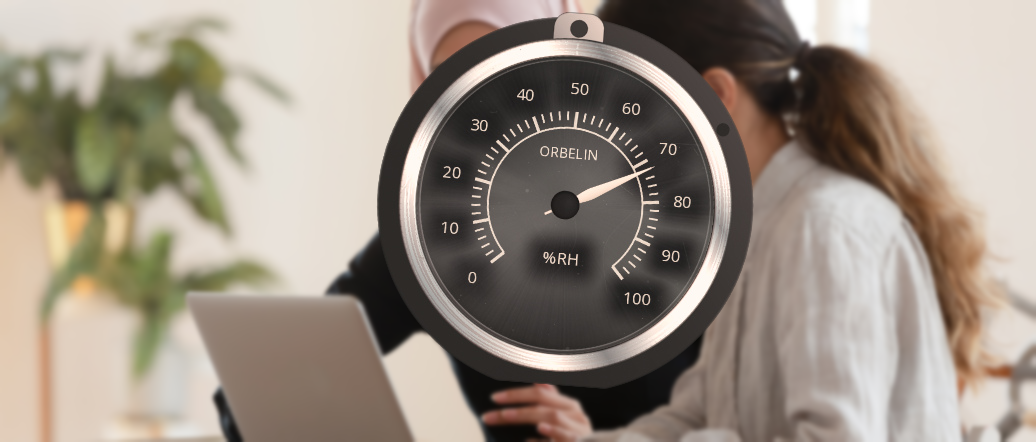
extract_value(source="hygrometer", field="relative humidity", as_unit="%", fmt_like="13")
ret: 72
